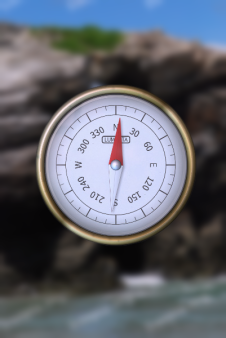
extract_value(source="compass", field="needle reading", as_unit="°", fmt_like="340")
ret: 5
